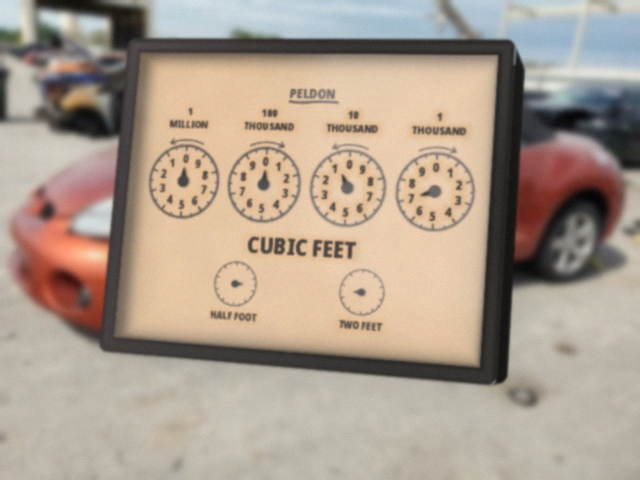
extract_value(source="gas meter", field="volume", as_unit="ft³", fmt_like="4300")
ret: 700
